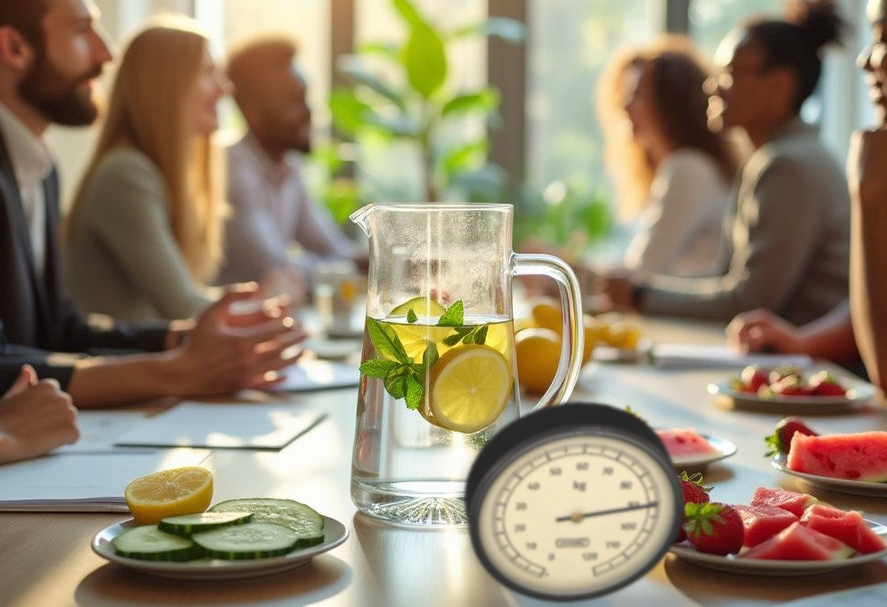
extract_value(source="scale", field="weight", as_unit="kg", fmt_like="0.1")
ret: 90
